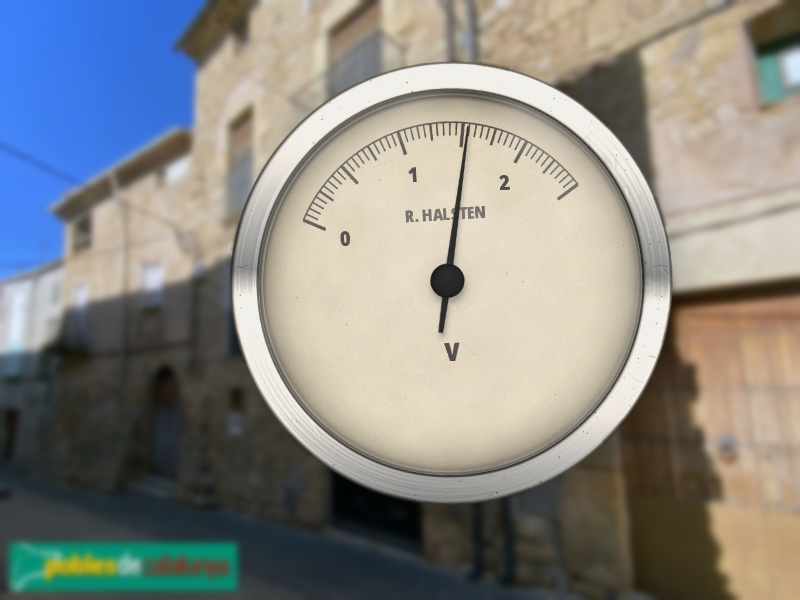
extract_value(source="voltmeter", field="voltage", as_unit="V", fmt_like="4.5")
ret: 1.55
